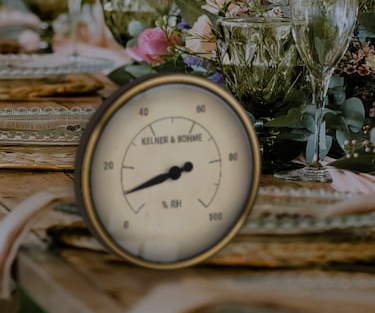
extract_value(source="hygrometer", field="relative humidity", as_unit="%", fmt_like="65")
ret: 10
